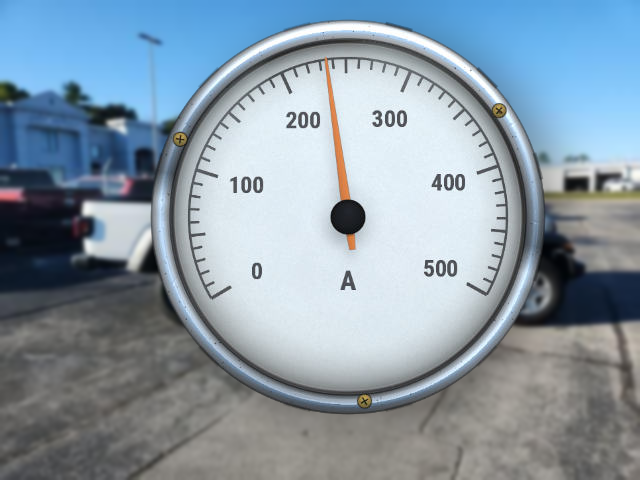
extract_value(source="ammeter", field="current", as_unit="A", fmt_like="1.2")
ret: 235
